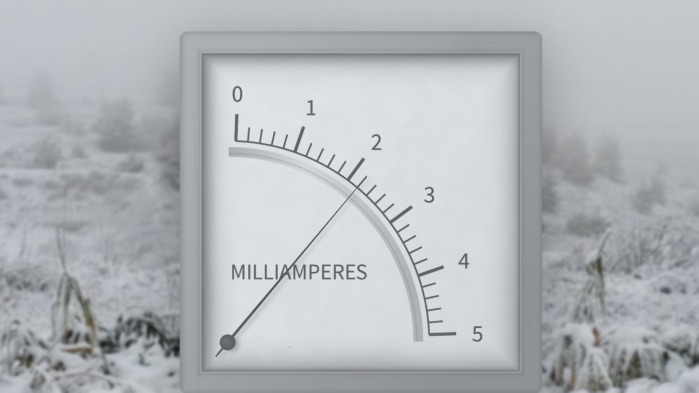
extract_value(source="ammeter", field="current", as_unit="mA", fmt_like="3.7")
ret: 2.2
